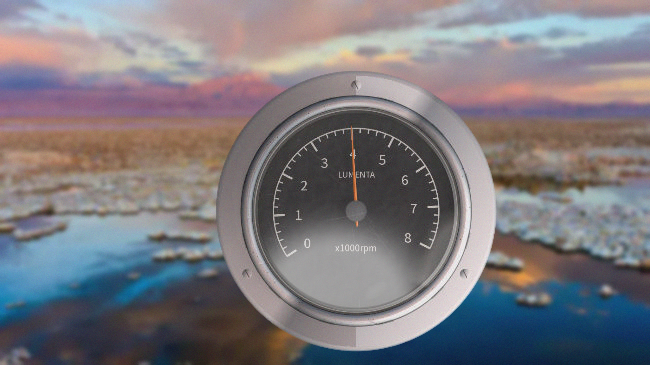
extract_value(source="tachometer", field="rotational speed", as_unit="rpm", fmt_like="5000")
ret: 4000
